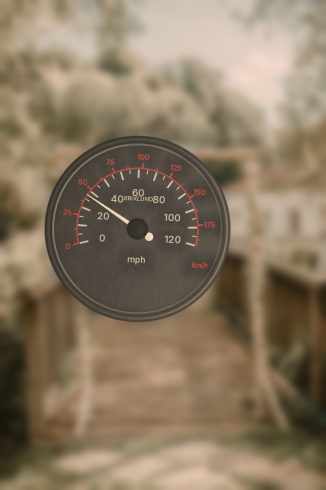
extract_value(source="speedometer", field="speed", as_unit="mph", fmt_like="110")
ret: 27.5
